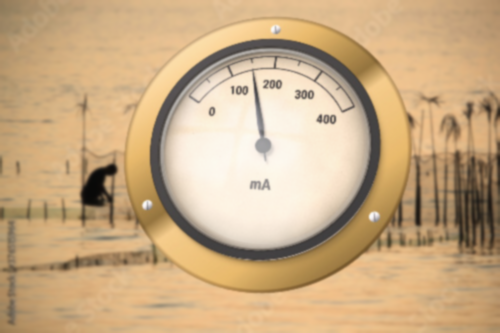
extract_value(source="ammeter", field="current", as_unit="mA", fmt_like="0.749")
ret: 150
